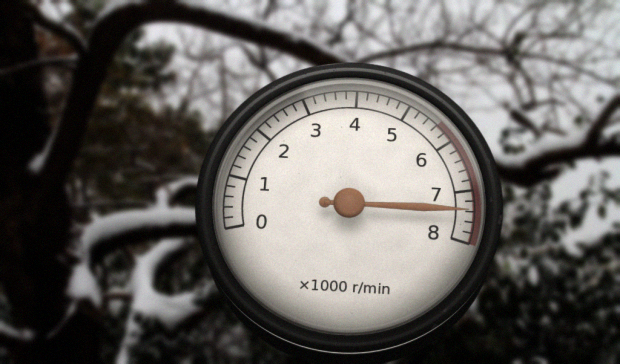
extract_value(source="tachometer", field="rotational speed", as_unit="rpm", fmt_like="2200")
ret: 7400
